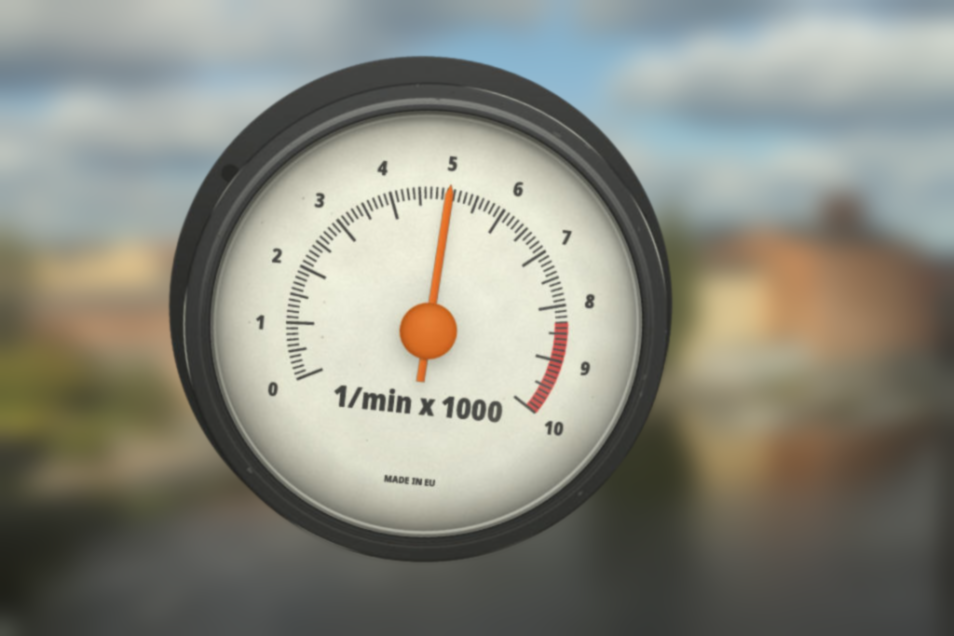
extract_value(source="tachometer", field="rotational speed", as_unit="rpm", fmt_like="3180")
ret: 5000
